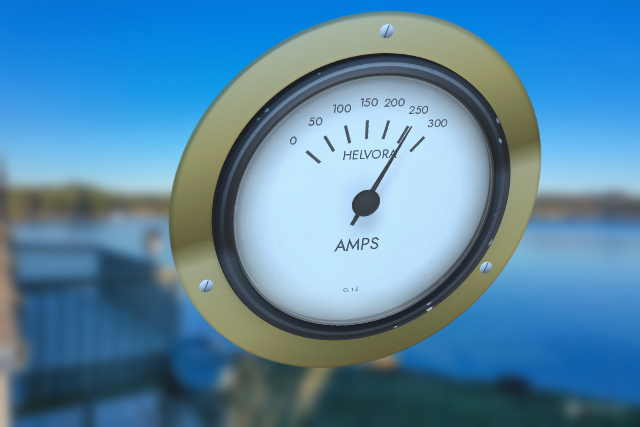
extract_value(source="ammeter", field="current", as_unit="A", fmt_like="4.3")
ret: 250
